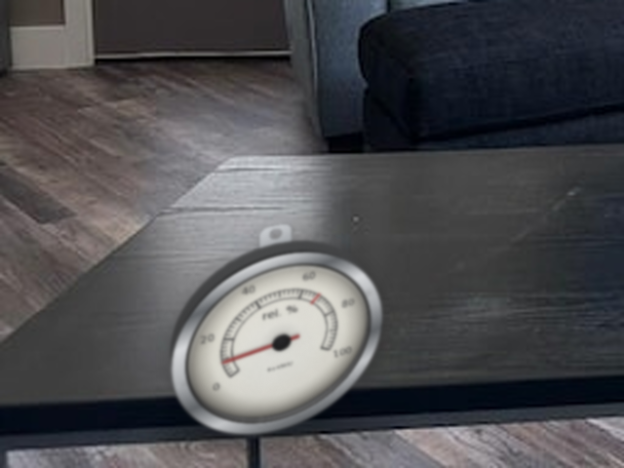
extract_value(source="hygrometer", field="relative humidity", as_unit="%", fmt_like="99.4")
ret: 10
